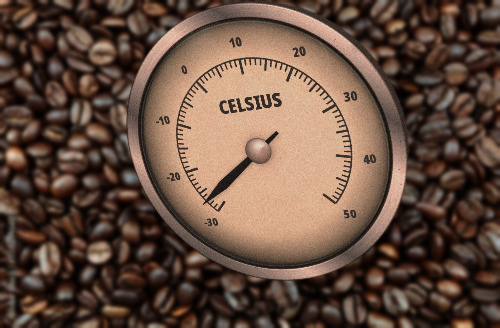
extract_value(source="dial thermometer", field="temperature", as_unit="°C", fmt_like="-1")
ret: -27
